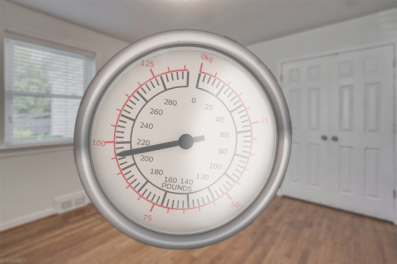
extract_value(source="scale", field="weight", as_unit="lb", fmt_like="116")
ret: 212
